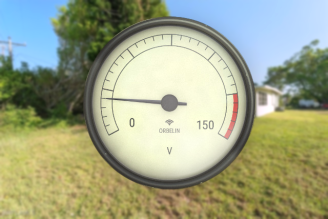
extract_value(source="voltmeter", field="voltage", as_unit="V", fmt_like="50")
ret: 20
